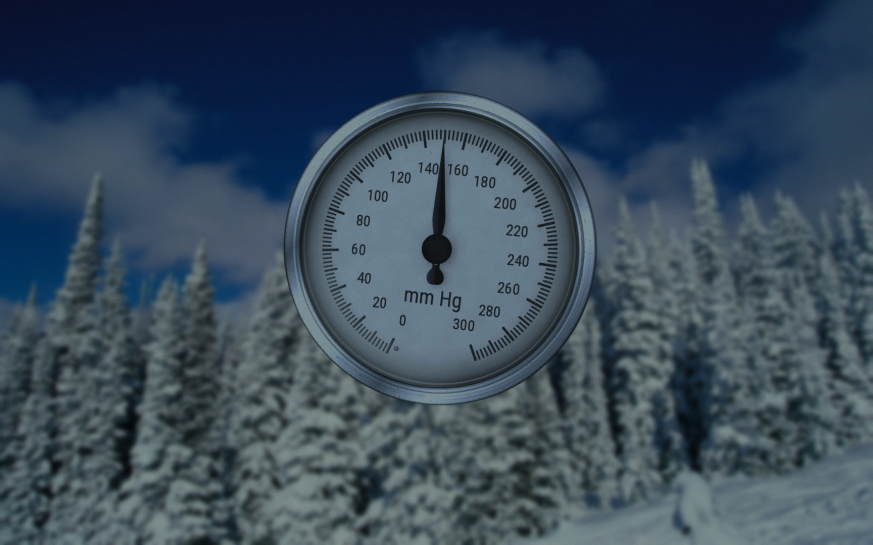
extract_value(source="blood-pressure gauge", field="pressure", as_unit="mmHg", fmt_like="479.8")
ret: 150
